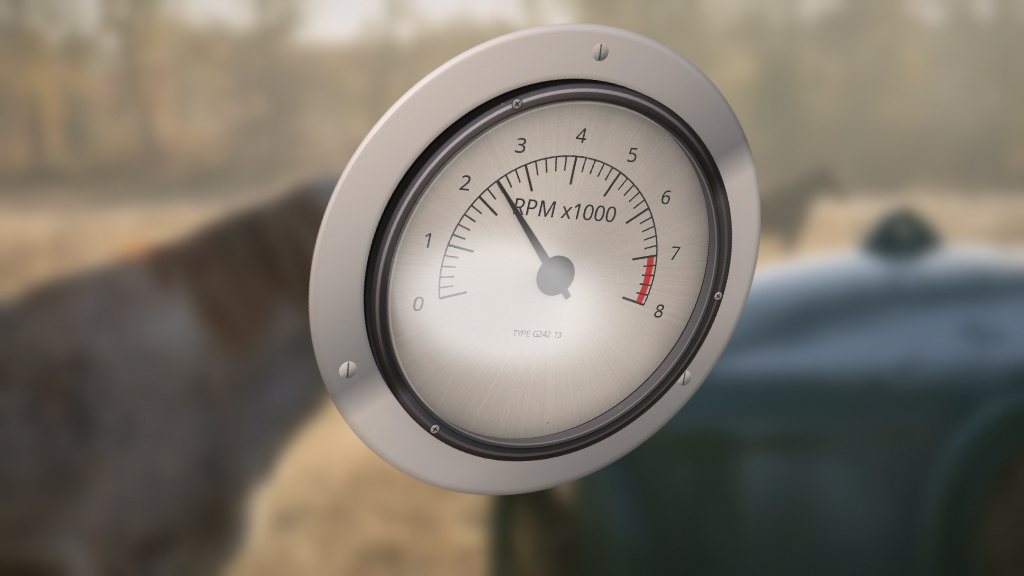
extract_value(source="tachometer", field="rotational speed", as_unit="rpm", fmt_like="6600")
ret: 2400
